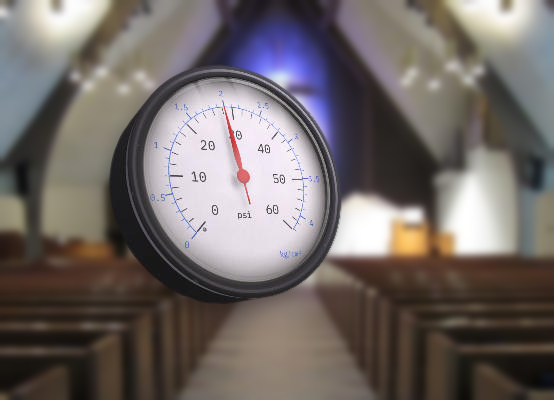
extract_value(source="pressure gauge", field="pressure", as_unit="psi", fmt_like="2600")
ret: 28
